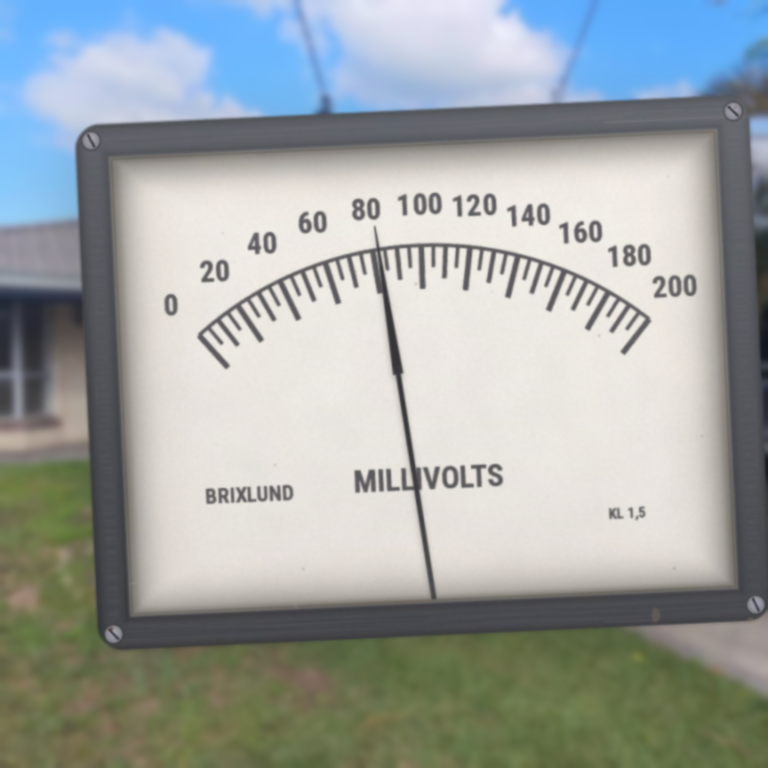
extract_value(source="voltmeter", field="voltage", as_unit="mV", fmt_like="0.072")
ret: 82.5
